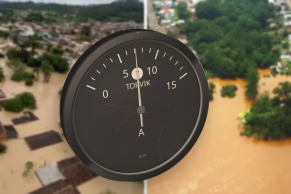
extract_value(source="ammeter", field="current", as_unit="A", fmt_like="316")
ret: 7
